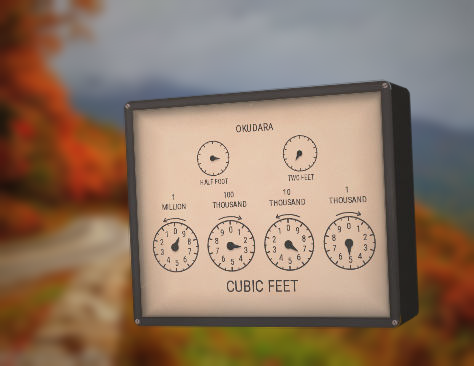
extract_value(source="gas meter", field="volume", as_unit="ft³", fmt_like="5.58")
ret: 926500
